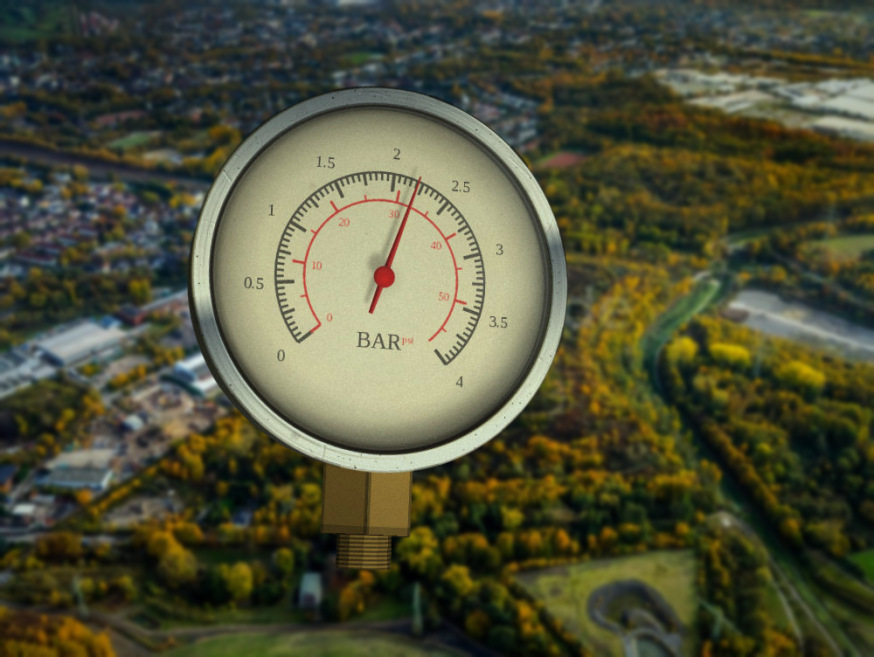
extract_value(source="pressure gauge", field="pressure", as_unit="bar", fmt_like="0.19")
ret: 2.2
